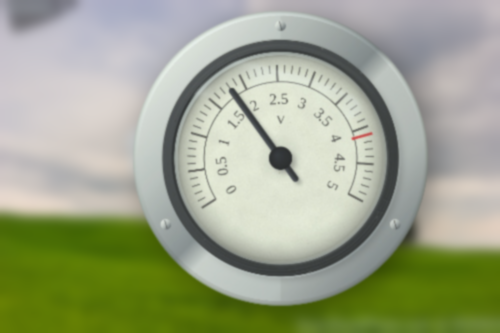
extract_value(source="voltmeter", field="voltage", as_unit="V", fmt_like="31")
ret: 1.8
